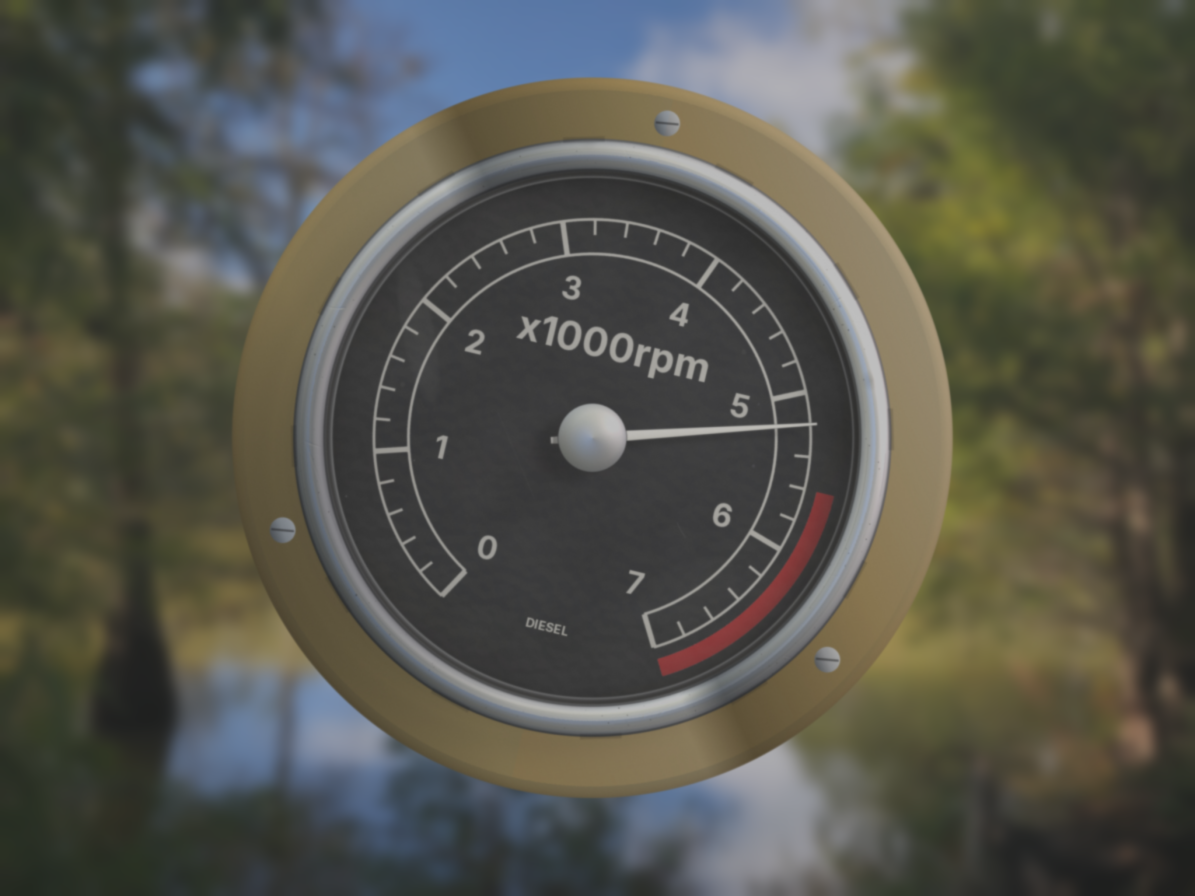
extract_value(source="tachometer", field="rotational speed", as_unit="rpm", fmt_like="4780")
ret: 5200
